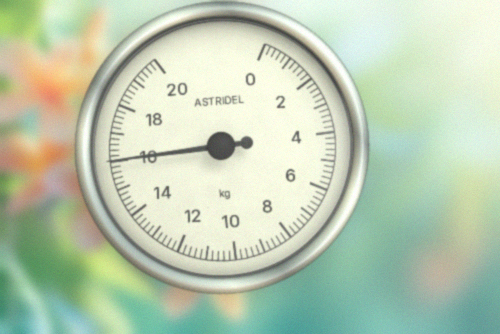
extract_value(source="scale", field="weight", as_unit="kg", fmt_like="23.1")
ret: 16
